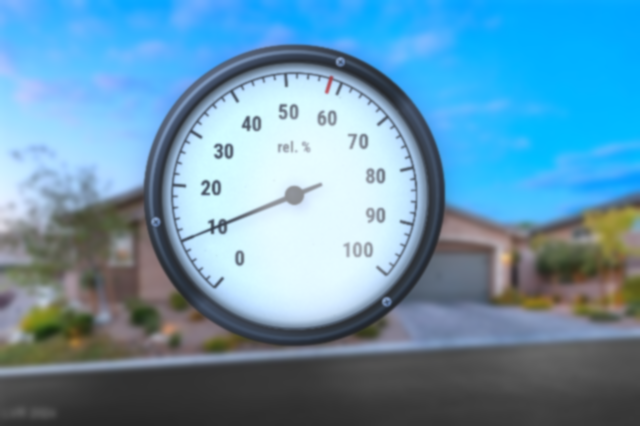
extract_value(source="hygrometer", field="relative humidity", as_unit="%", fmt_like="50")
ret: 10
